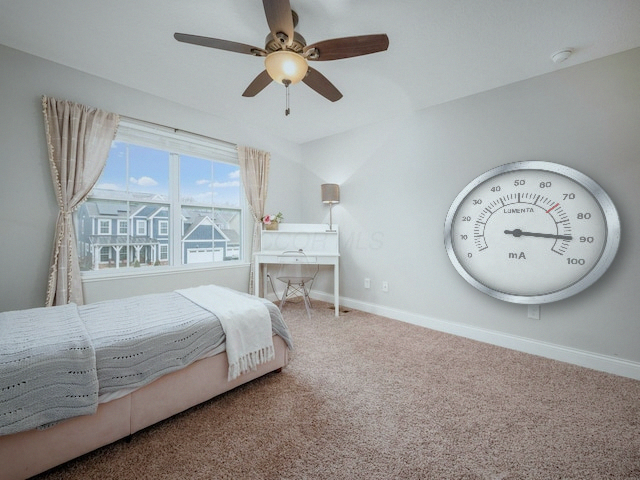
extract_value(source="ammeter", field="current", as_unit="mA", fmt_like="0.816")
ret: 90
